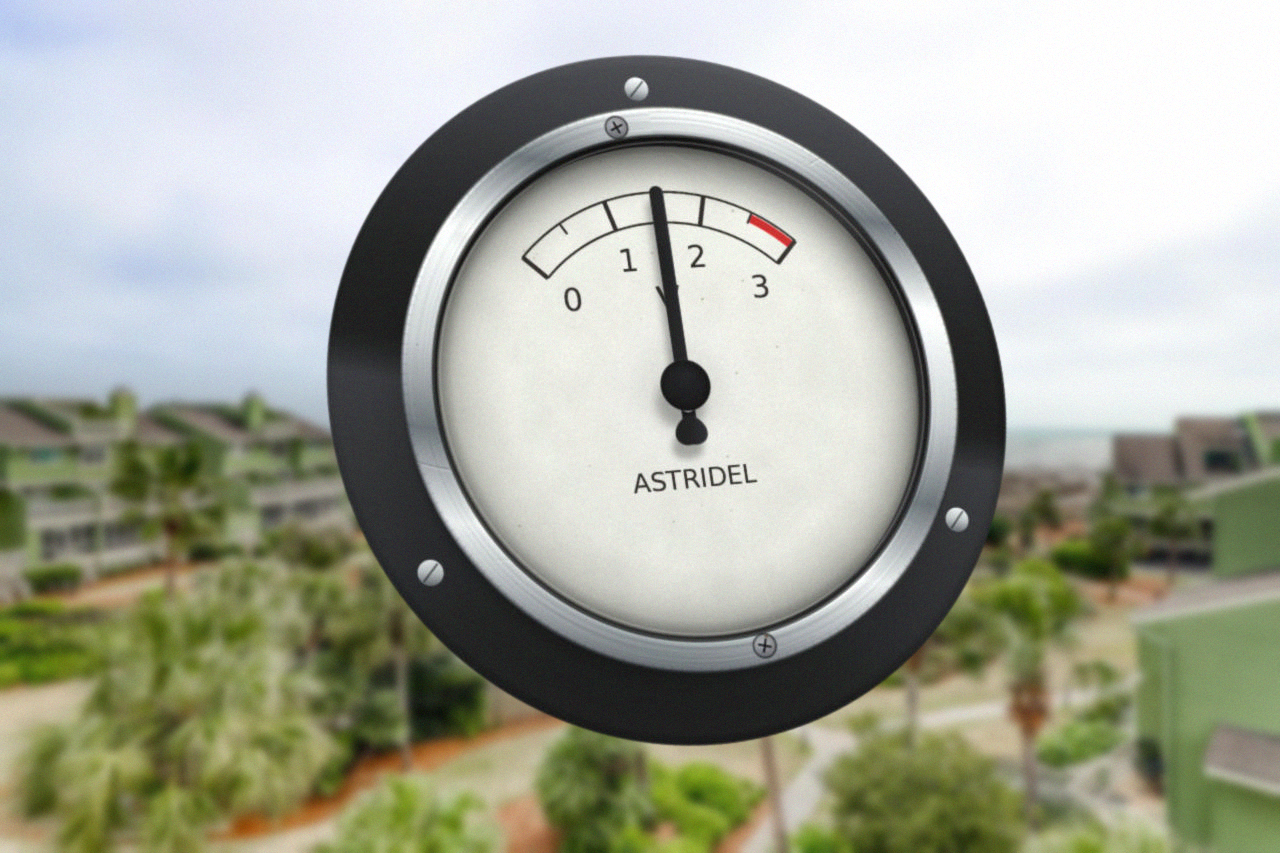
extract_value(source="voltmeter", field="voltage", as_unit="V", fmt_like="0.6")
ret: 1.5
